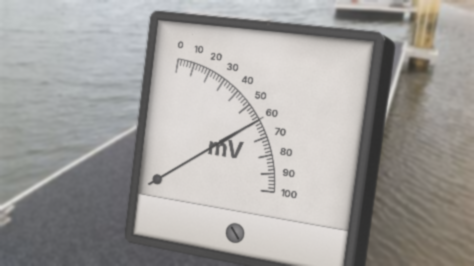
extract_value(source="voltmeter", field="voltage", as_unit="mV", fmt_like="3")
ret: 60
